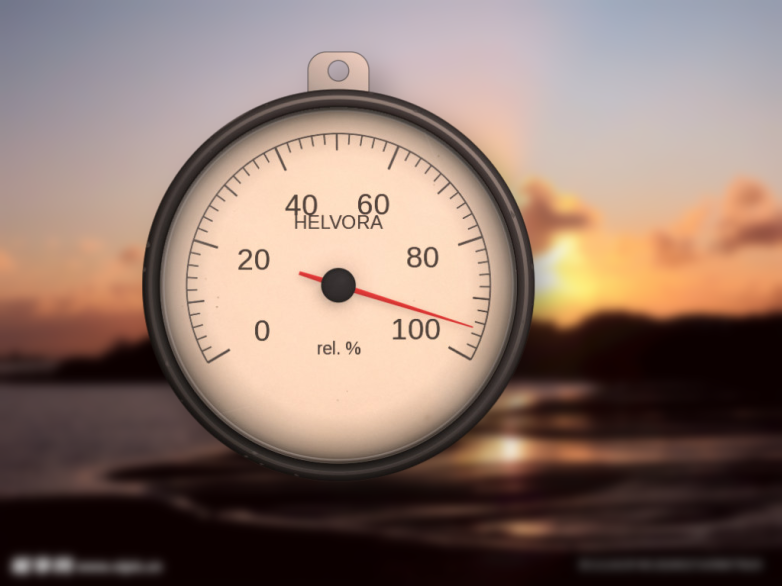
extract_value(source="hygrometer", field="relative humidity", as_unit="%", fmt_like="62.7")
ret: 95
